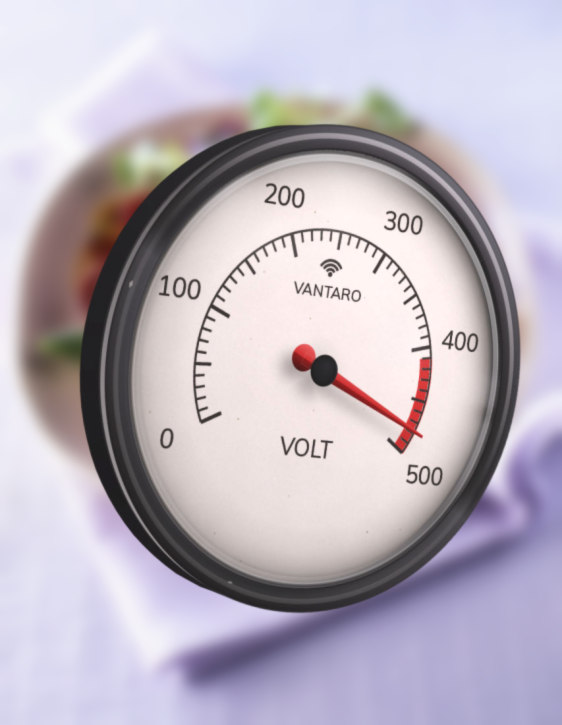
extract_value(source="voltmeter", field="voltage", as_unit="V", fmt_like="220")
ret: 480
